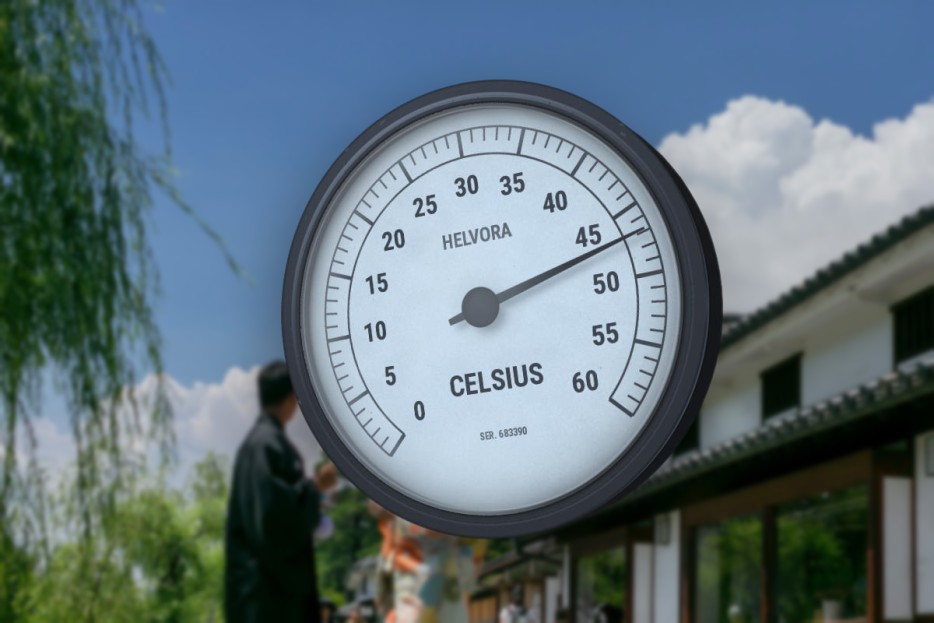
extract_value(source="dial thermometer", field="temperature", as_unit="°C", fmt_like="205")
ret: 47
